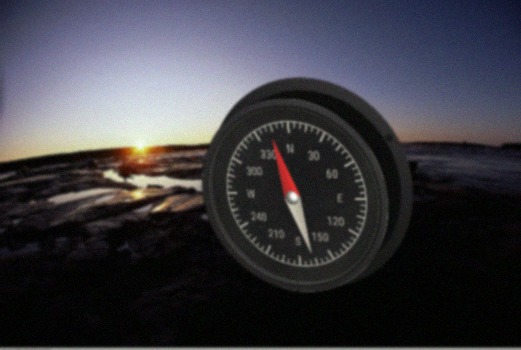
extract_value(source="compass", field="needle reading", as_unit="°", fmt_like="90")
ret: 345
